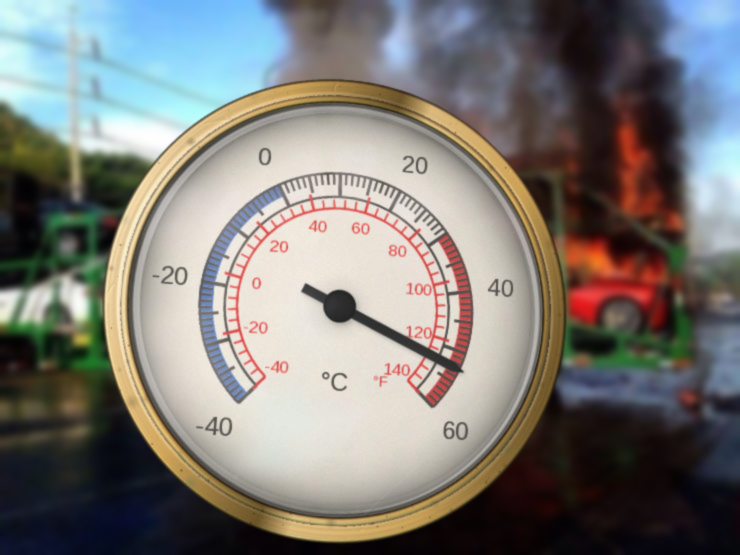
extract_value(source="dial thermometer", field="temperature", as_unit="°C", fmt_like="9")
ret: 53
